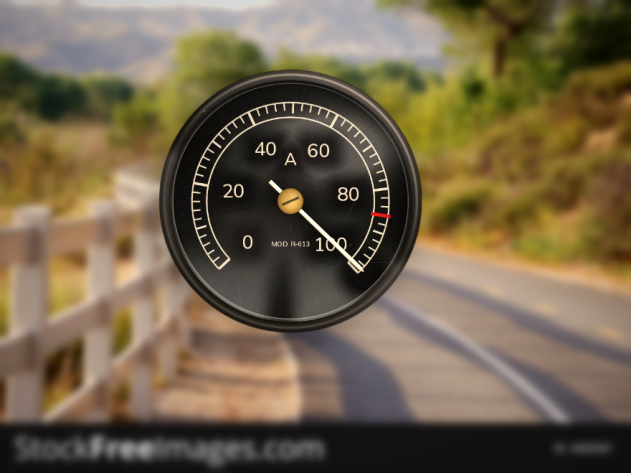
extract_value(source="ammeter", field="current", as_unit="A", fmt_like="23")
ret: 99
